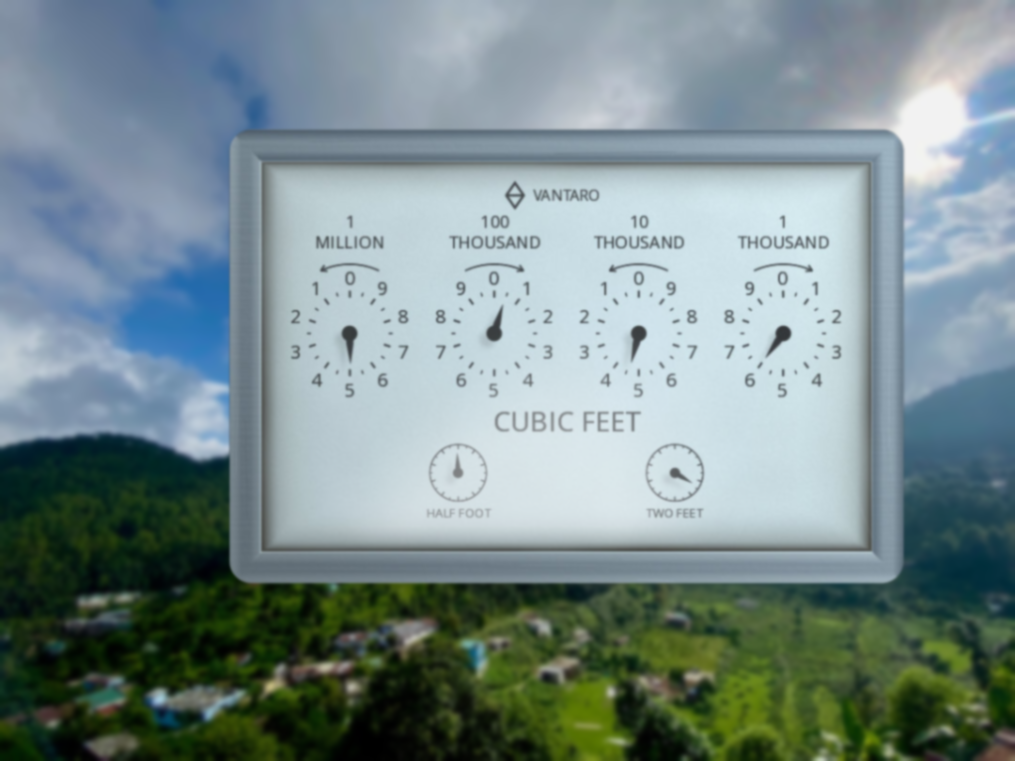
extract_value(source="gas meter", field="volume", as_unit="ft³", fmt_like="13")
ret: 504600
